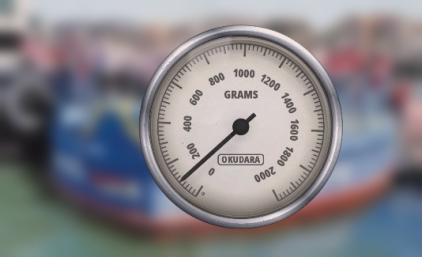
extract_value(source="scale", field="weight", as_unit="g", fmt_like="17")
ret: 100
